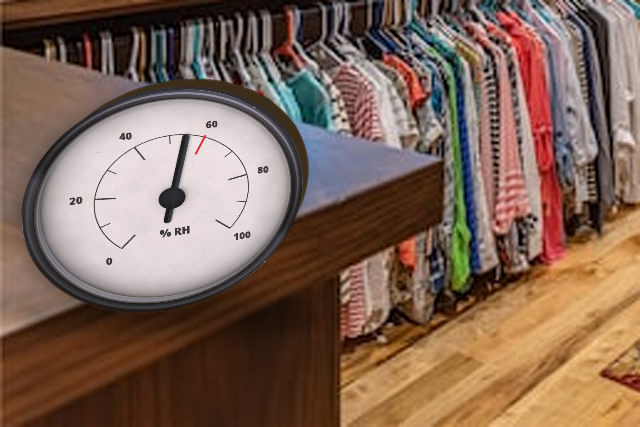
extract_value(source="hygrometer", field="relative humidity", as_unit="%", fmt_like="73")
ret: 55
